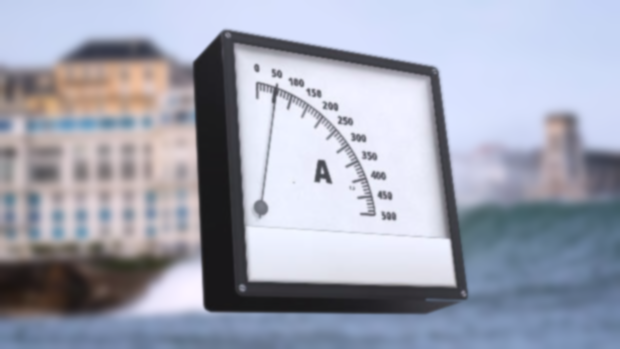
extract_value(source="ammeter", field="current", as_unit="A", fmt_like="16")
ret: 50
